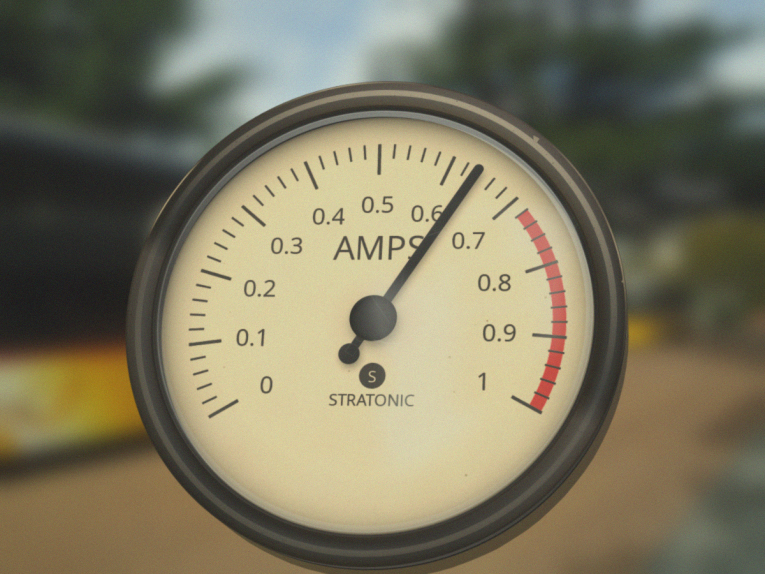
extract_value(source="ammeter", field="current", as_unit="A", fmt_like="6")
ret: 0.64
